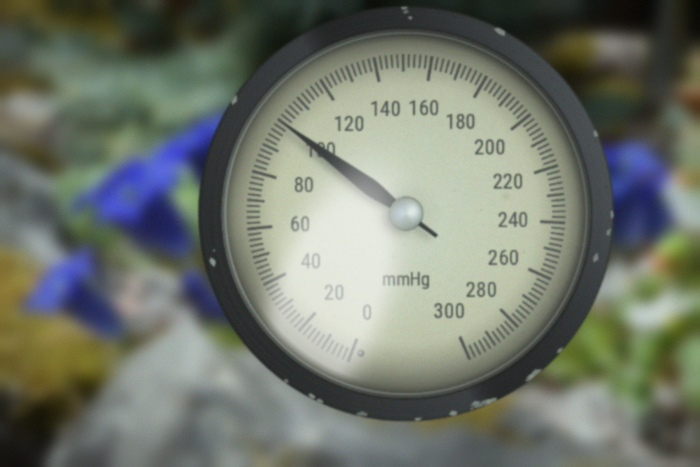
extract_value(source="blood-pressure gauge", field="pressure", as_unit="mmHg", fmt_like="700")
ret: 100
